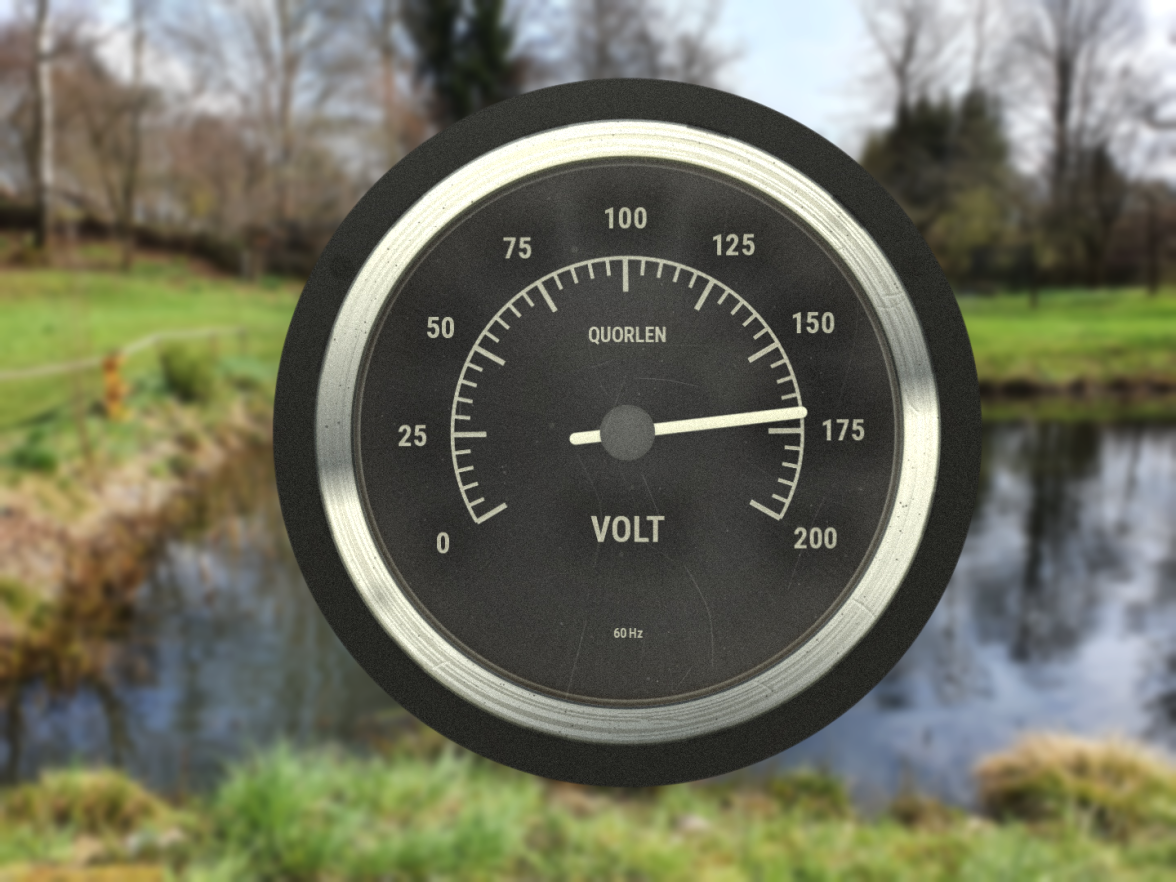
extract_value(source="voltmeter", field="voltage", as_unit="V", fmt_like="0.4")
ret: 170
